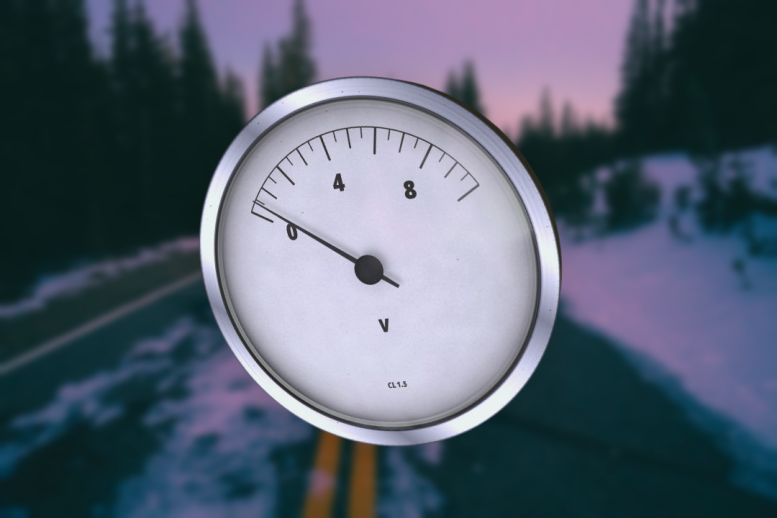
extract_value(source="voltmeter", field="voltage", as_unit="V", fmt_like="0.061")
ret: 0.5
